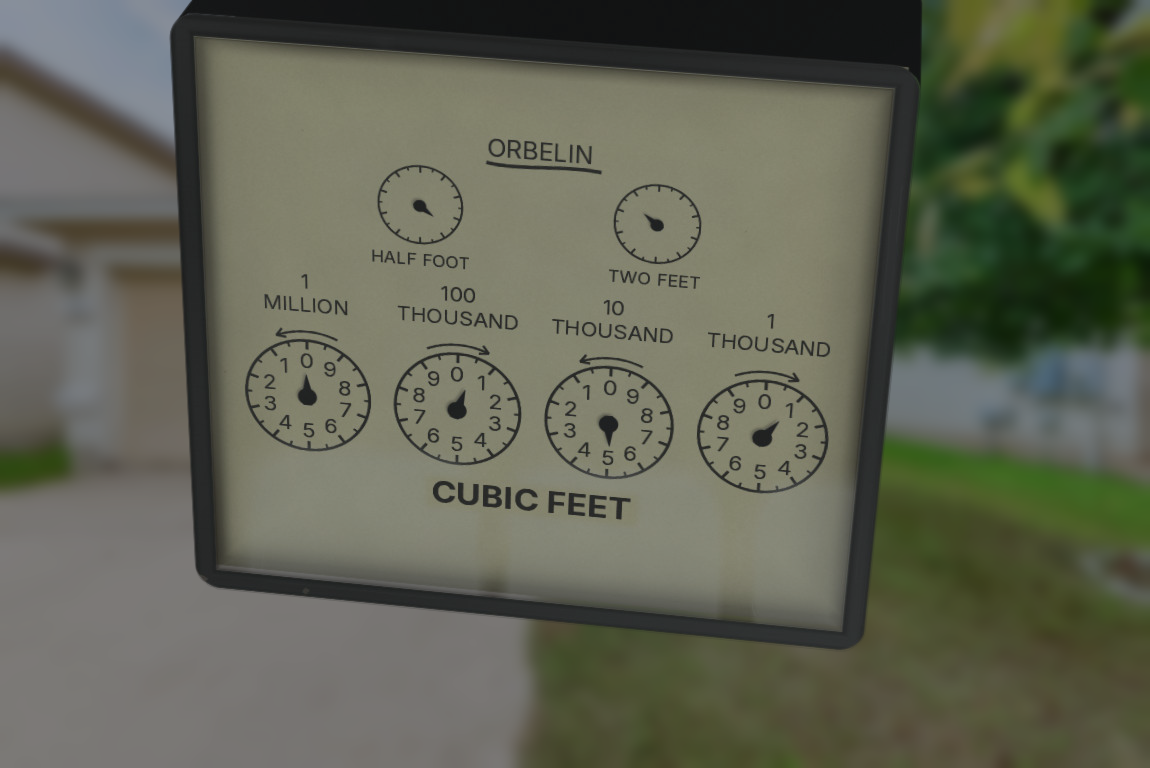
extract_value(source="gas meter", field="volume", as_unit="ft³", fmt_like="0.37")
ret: 5100
